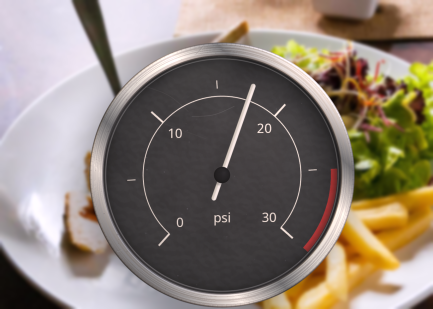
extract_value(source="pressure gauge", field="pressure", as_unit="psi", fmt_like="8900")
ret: 17.5
